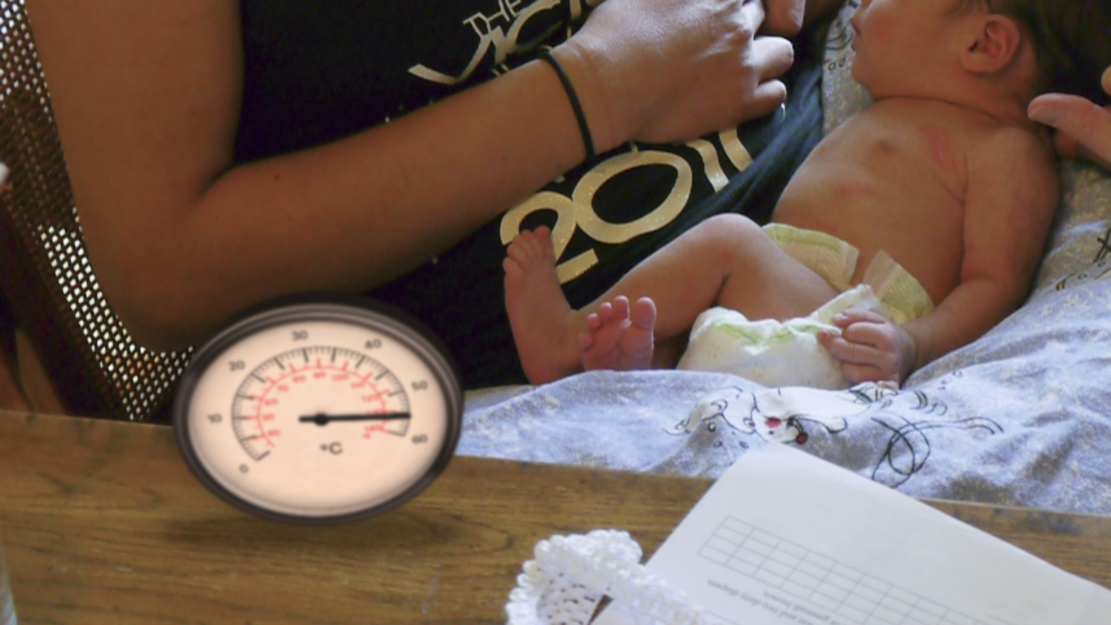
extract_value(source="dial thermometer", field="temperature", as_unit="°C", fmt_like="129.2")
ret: 55
